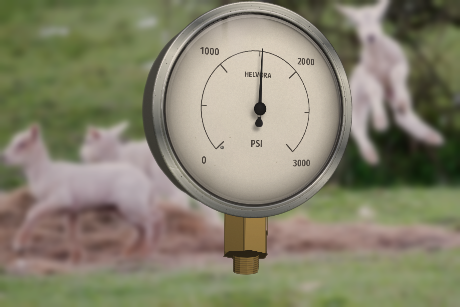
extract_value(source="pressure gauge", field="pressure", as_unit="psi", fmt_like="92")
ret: 1500
